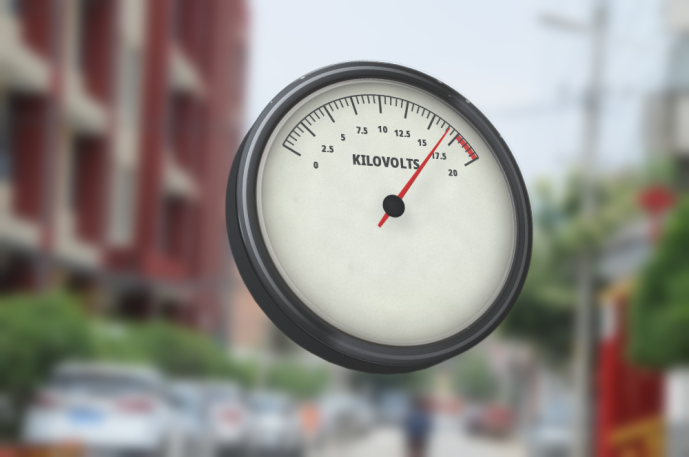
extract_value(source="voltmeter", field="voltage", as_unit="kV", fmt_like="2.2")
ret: 16.5
